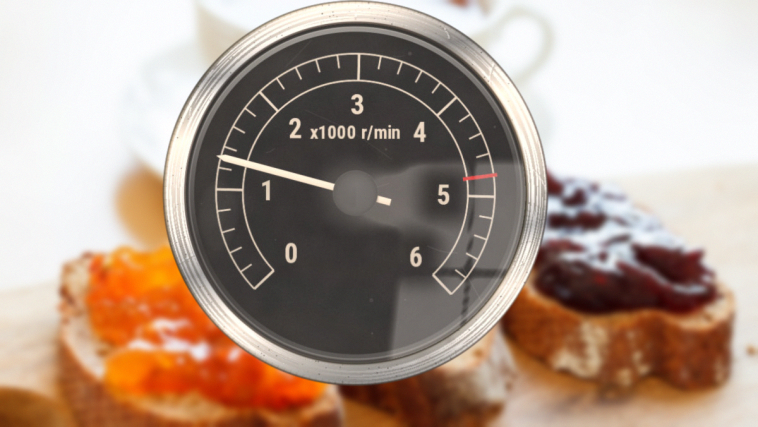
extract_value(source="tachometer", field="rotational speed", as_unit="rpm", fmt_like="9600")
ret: 1300
